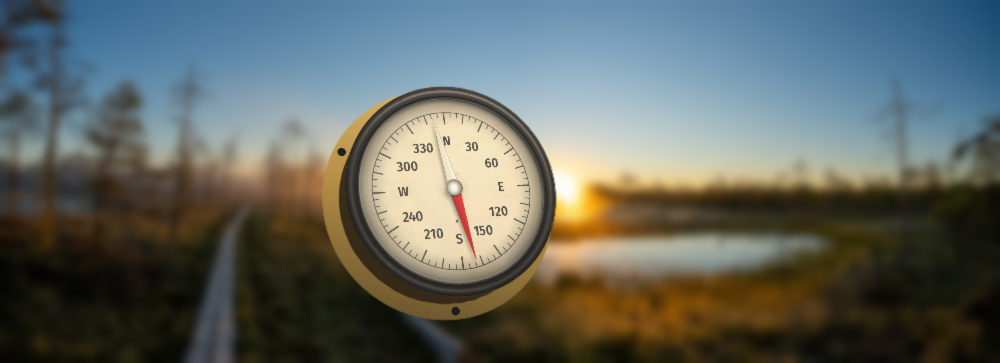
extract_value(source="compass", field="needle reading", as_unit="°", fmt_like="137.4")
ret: 170
